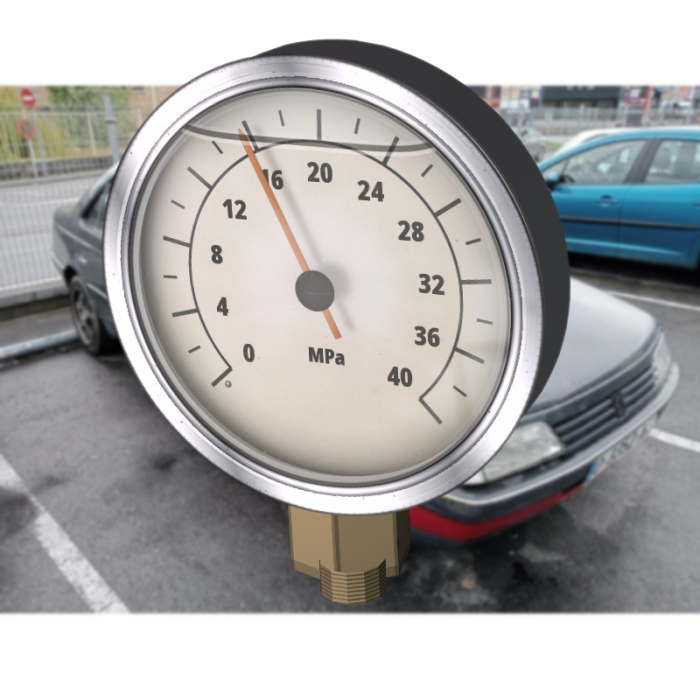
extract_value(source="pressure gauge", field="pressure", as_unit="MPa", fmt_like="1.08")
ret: 16
